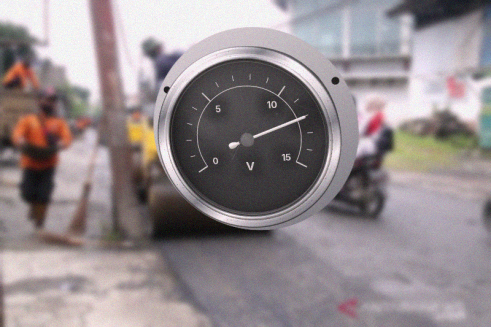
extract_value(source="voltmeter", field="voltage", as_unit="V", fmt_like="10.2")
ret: 12
